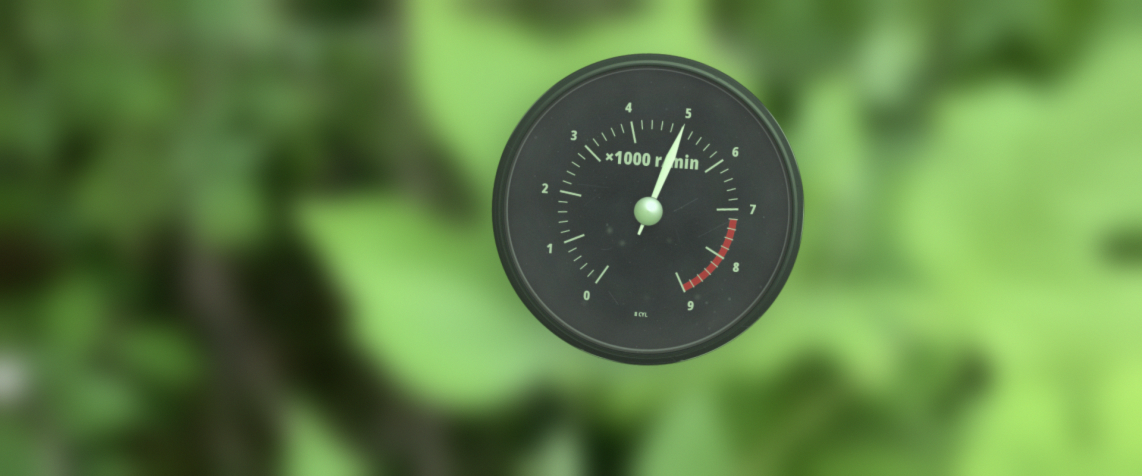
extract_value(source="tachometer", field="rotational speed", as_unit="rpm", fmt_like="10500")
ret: 5000
